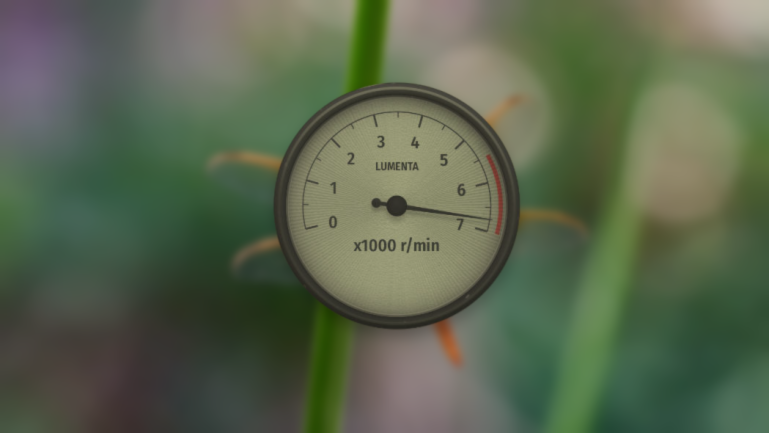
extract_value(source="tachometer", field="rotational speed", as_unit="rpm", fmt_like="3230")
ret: 6750
